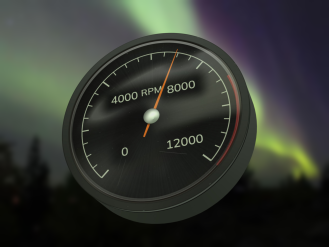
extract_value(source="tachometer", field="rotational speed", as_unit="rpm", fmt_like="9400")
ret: 7000
